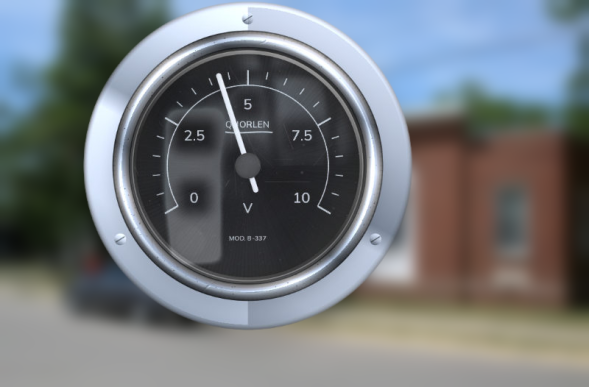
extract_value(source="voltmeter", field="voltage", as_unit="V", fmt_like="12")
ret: 4.25
